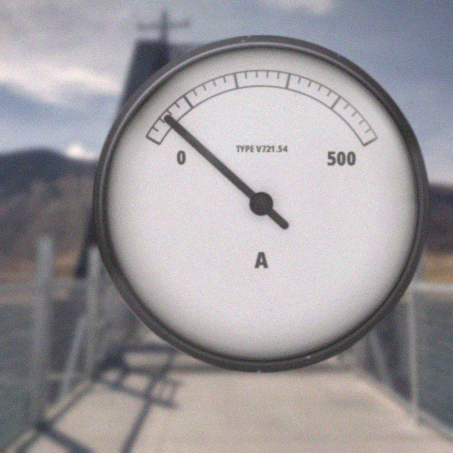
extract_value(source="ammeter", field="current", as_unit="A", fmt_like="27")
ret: 50
